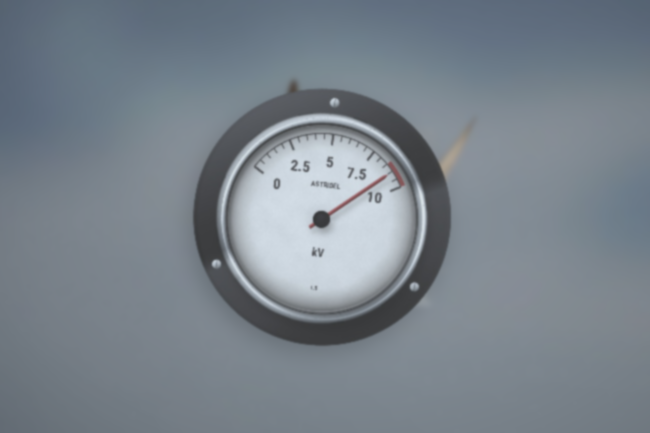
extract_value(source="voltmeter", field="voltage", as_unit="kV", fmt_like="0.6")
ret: 9
